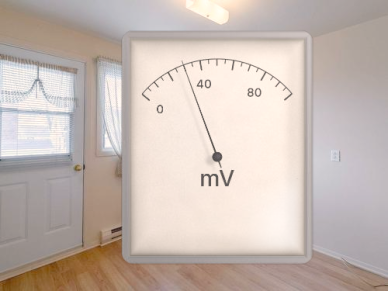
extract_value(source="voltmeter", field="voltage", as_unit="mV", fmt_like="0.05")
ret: 30
